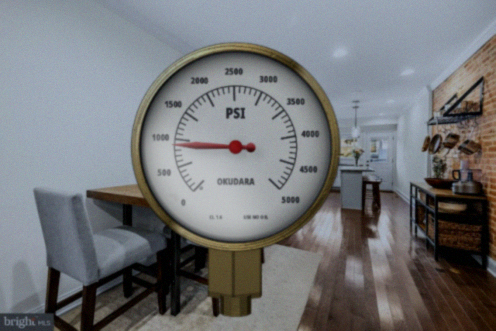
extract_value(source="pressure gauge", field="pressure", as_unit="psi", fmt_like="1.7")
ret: 900
